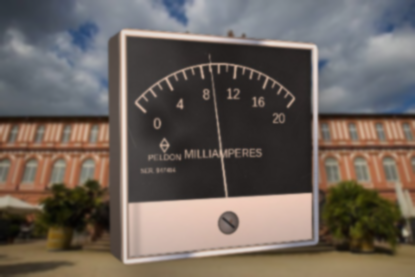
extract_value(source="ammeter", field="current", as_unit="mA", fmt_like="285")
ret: 9
